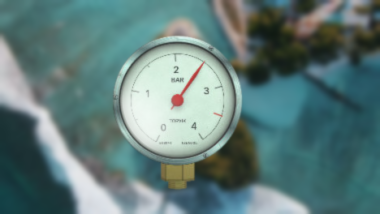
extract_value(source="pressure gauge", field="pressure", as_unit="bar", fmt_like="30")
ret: 2.5
